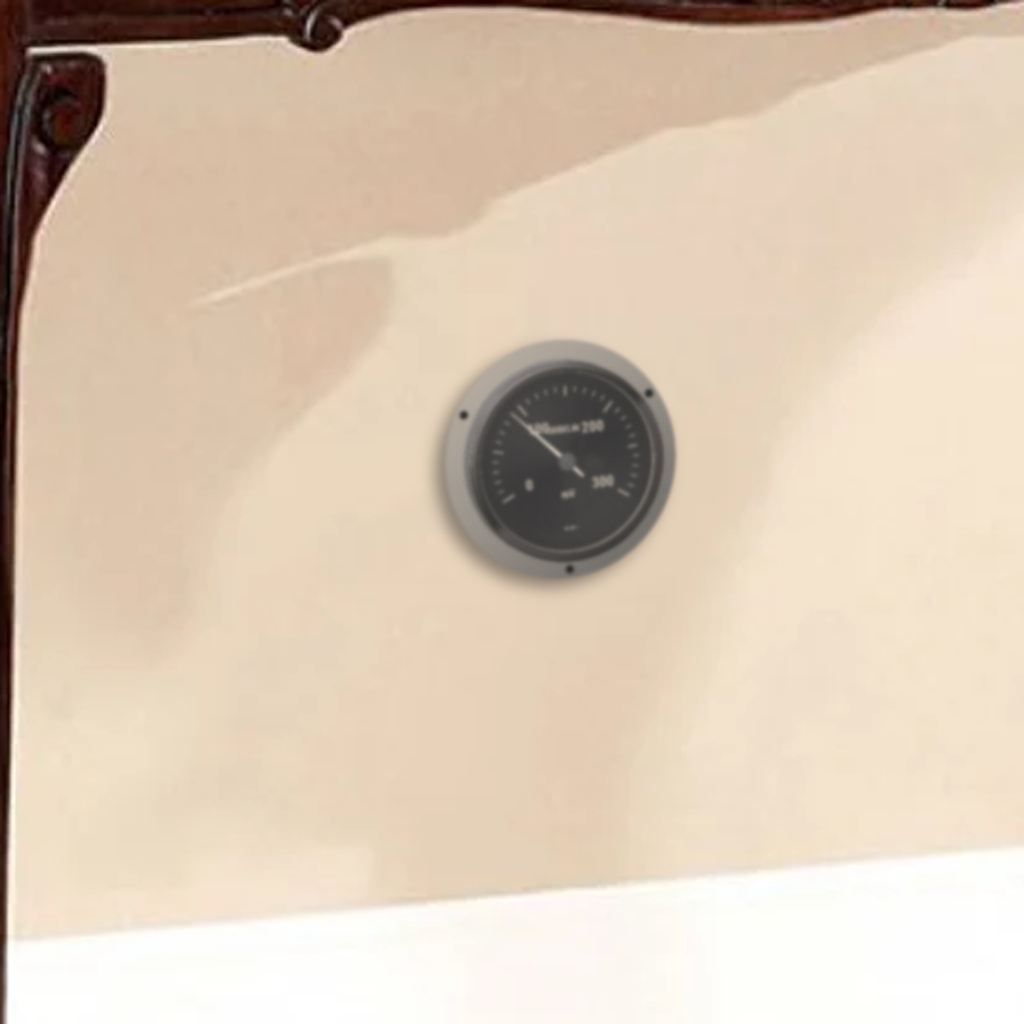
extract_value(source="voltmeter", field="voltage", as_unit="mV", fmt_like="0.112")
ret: 90
